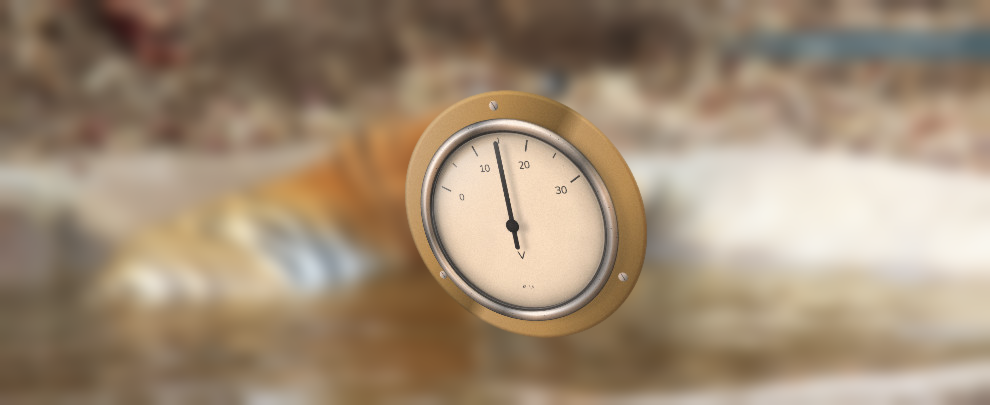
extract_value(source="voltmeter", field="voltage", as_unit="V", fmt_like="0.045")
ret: 15
